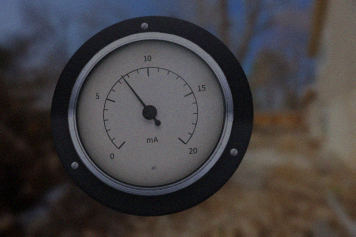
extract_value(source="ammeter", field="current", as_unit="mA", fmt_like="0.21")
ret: 7.5
